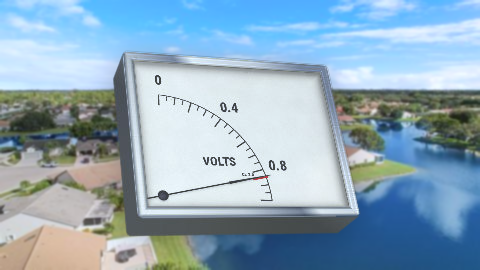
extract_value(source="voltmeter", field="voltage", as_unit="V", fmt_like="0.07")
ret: 0.85
